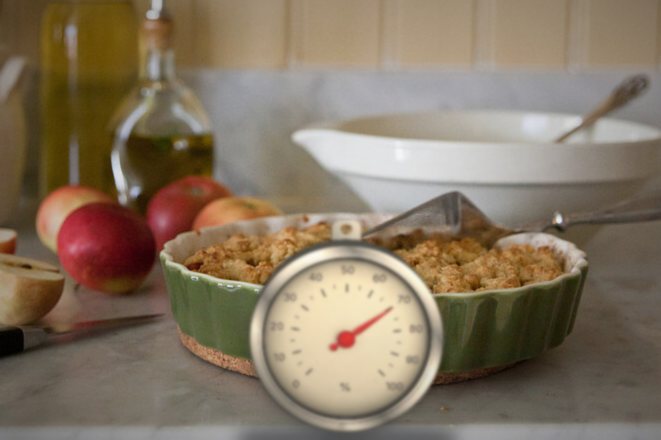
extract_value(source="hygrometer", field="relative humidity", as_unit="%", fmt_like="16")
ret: 70
